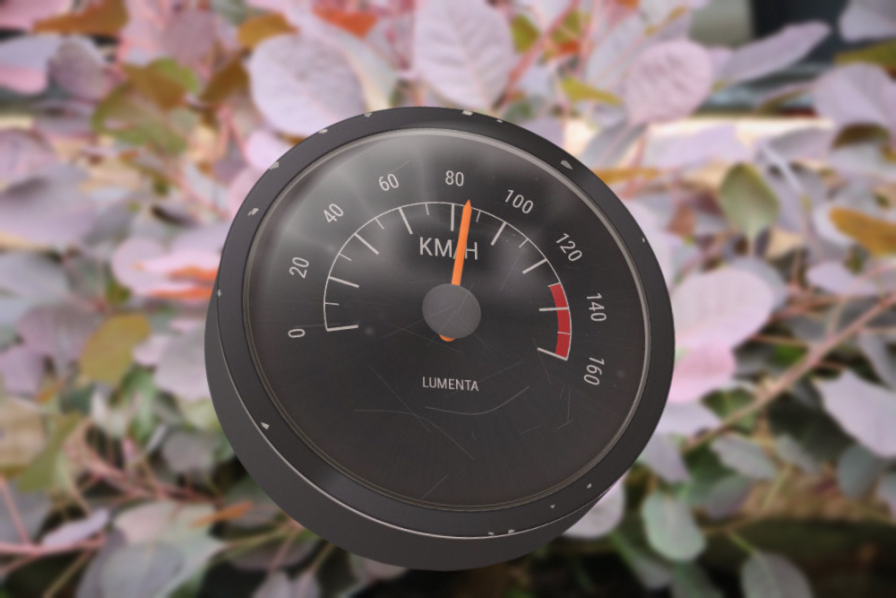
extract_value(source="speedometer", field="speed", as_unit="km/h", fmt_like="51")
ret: 85
